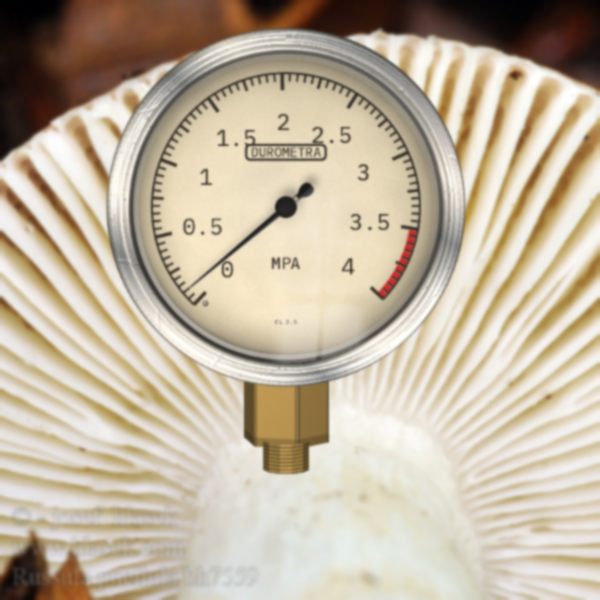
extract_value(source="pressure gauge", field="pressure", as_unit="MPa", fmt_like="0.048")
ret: 0.1
